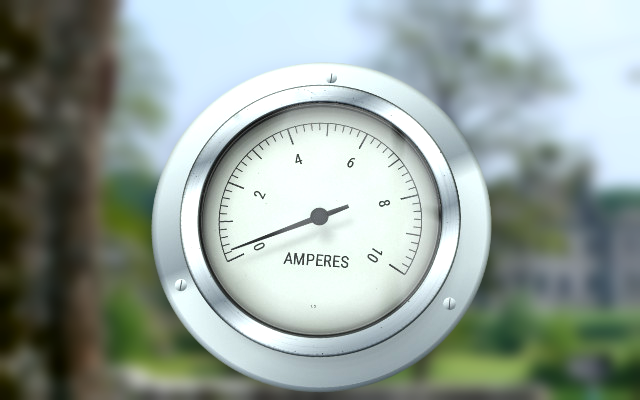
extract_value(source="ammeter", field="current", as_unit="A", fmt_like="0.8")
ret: 0.2
